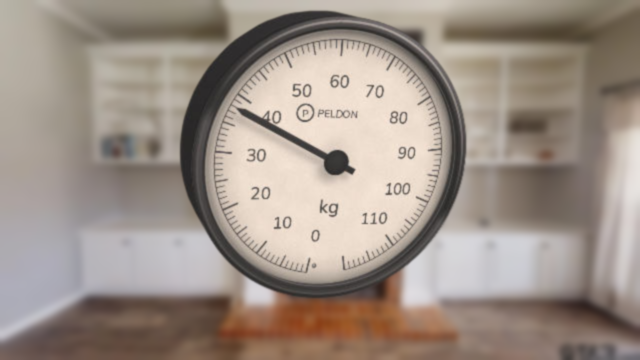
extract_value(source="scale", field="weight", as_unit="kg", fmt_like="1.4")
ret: 38
